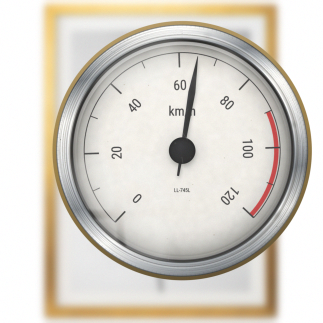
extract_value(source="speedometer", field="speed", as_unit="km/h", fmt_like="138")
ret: 65
